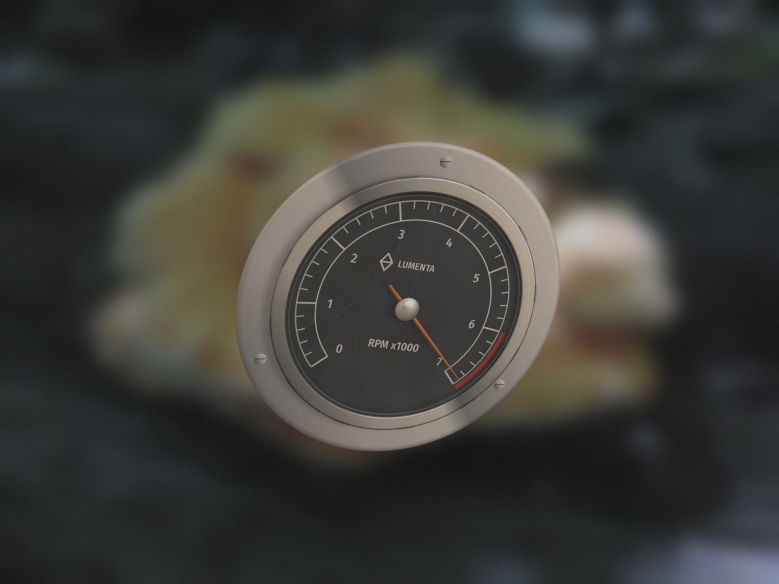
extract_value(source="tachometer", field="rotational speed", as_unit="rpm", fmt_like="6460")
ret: 6900
